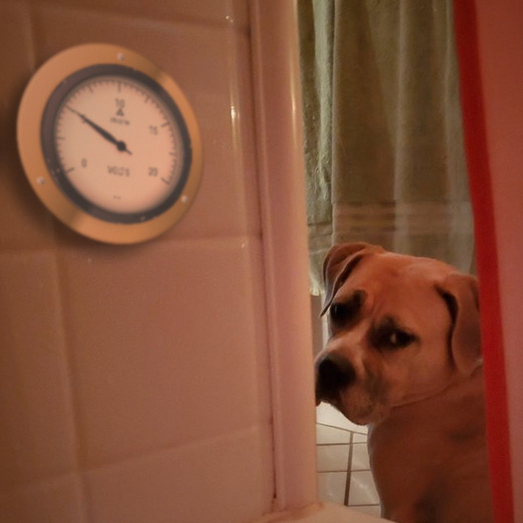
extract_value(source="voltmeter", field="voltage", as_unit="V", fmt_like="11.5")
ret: 5
